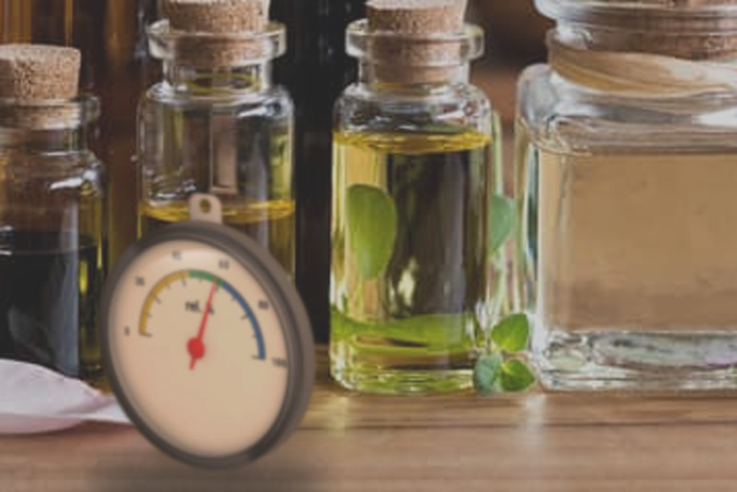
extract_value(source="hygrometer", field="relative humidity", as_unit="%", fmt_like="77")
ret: 60
